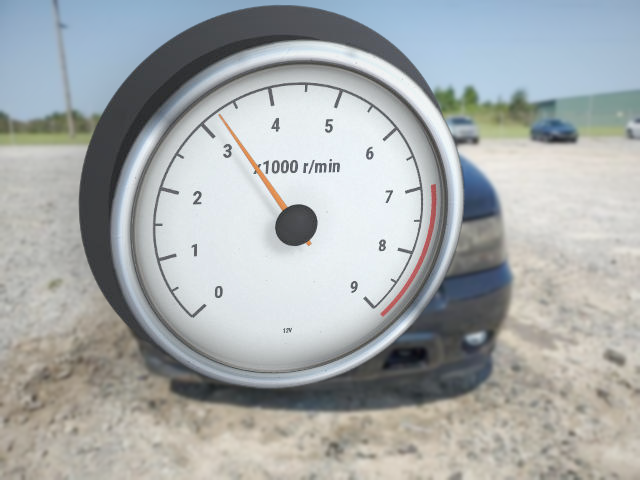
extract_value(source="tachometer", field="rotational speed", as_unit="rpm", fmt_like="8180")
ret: 3250
